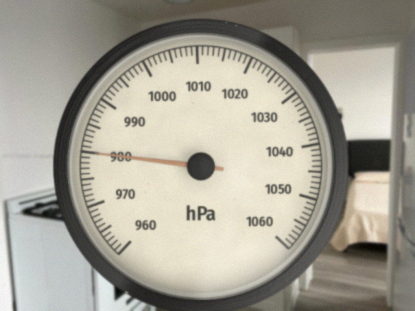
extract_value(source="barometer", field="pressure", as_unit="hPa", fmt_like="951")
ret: 980
